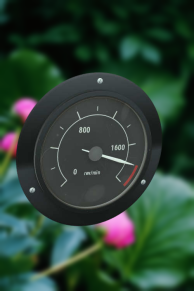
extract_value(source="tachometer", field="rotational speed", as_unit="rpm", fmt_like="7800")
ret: 1800
